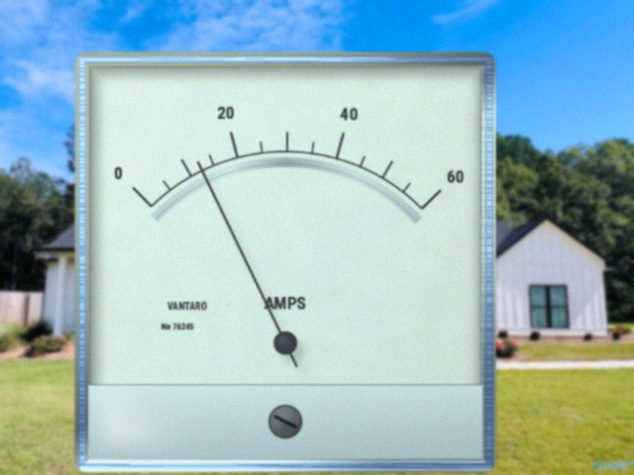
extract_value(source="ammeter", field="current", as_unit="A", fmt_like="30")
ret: 12.5
